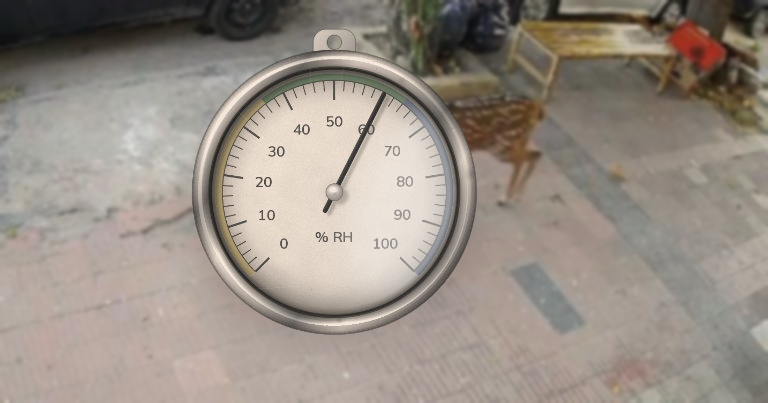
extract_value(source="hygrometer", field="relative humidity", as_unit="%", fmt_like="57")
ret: 60
